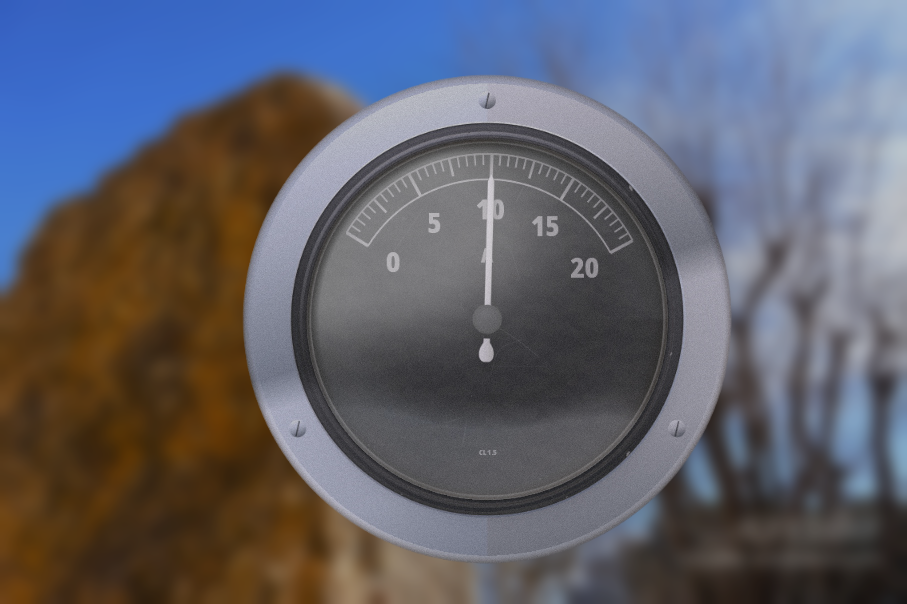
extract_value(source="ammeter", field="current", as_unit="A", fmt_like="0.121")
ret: 10
